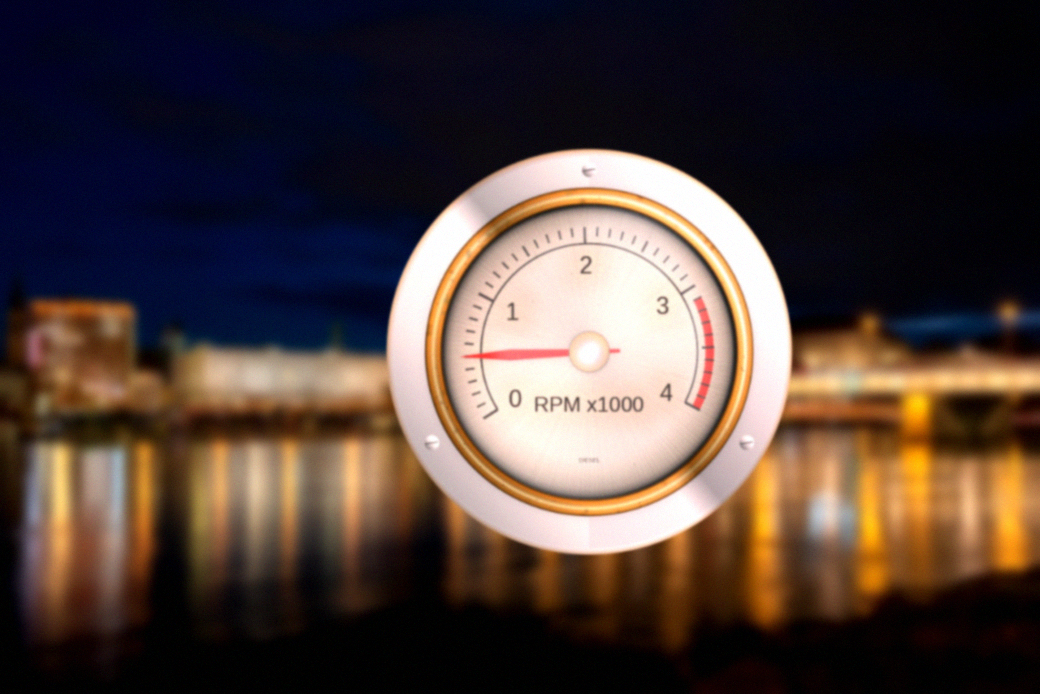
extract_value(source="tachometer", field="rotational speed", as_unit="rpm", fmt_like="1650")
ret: 500
